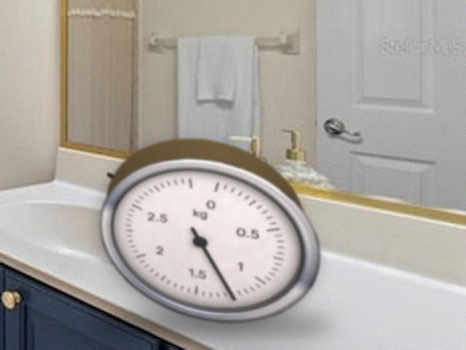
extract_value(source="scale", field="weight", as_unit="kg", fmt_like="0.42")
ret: 1.25
